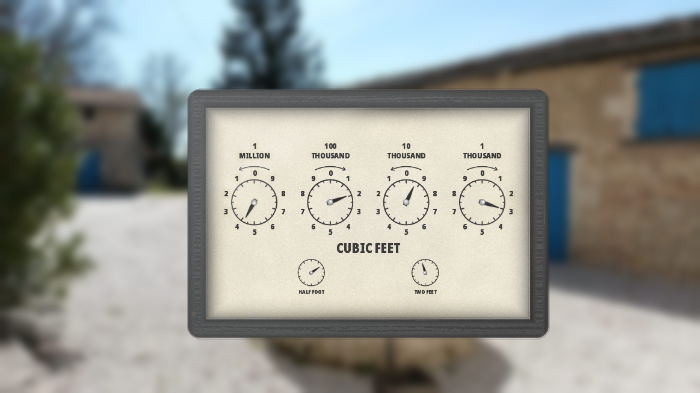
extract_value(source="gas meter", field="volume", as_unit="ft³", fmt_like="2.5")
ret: 419300
